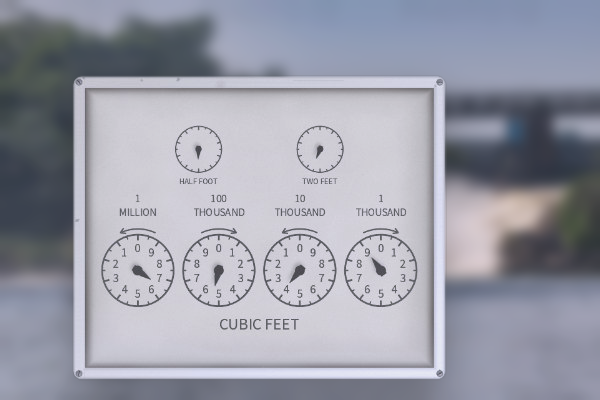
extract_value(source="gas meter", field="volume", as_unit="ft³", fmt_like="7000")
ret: 653900
